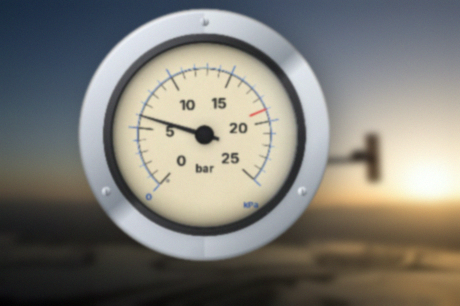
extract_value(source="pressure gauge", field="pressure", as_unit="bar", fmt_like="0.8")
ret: 6
